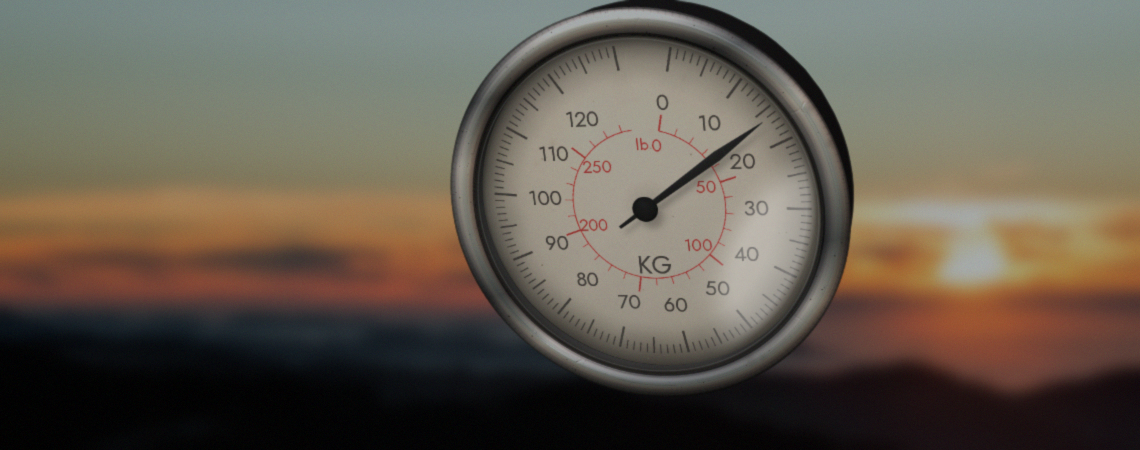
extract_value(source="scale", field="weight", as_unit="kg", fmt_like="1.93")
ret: 16
